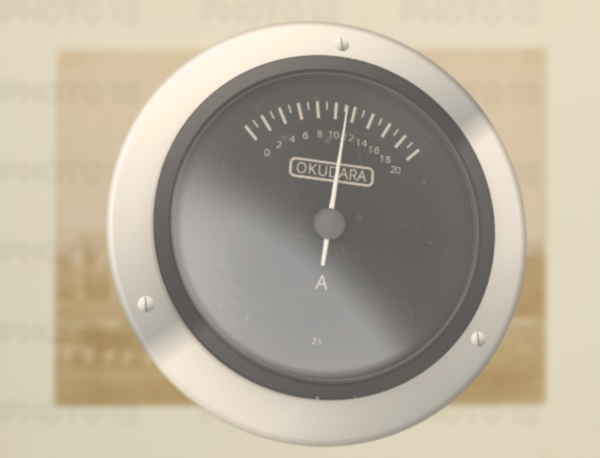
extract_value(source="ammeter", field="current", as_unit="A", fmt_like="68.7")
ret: 11
